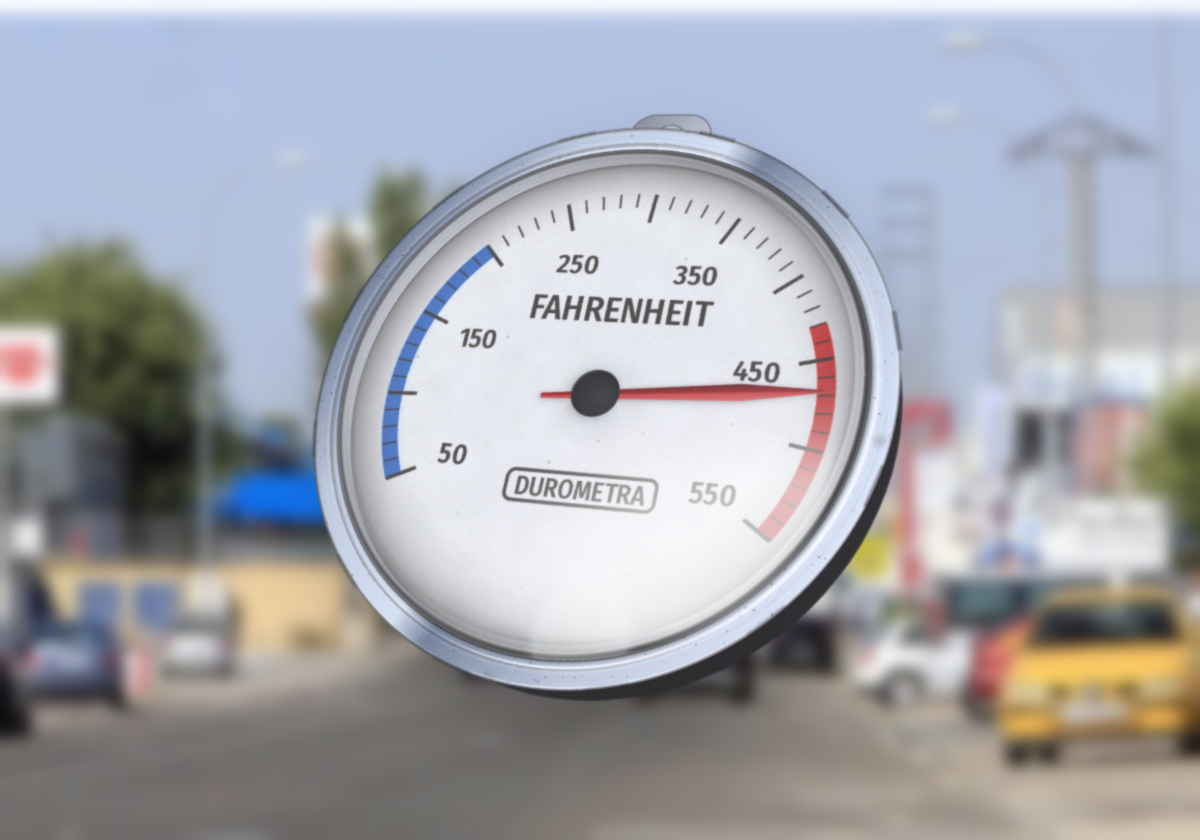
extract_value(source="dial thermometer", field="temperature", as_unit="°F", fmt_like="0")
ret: 470
